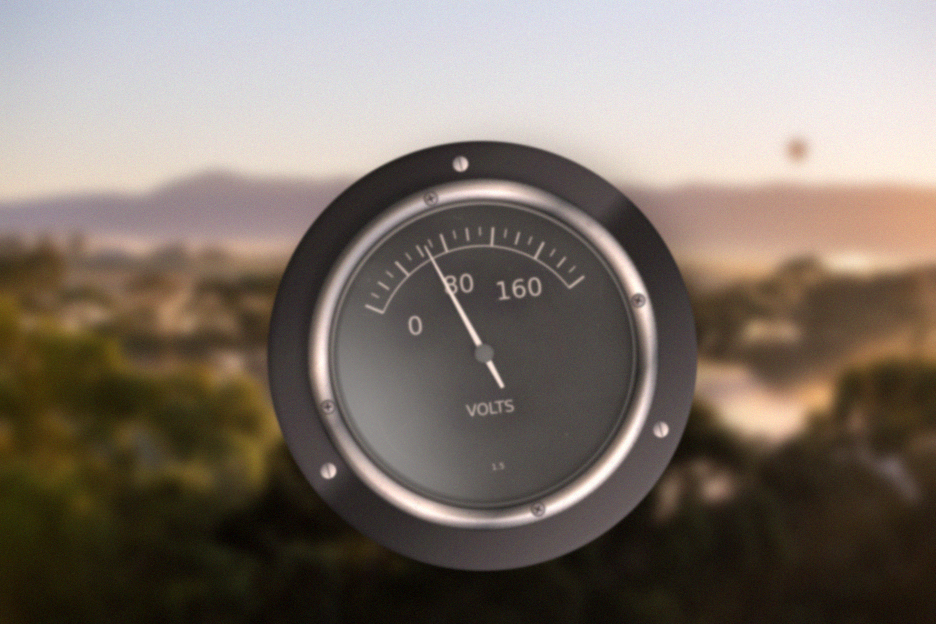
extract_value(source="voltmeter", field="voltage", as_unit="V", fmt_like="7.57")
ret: 65
